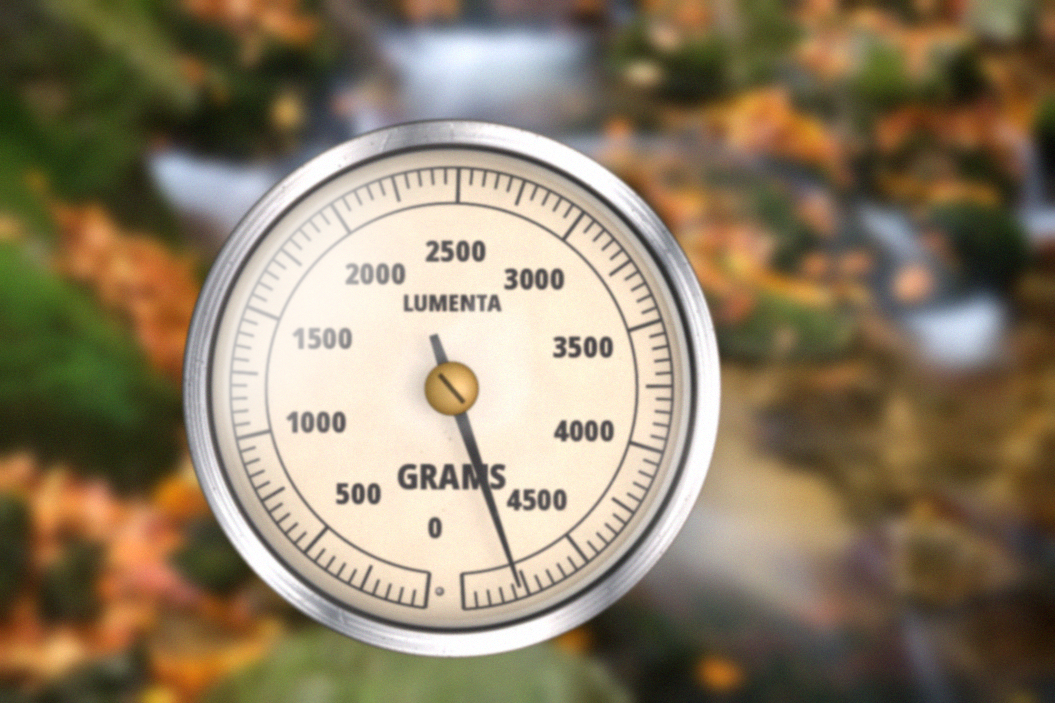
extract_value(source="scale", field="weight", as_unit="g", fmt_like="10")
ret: 4775
